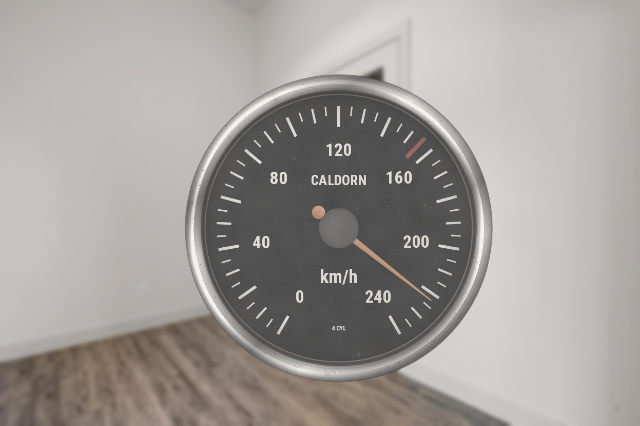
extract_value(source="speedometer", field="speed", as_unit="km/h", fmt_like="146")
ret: 222.5
